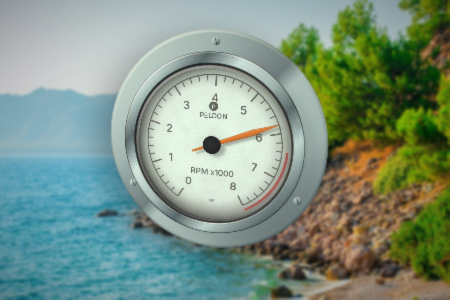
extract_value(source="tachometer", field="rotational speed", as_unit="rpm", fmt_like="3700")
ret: 5800
